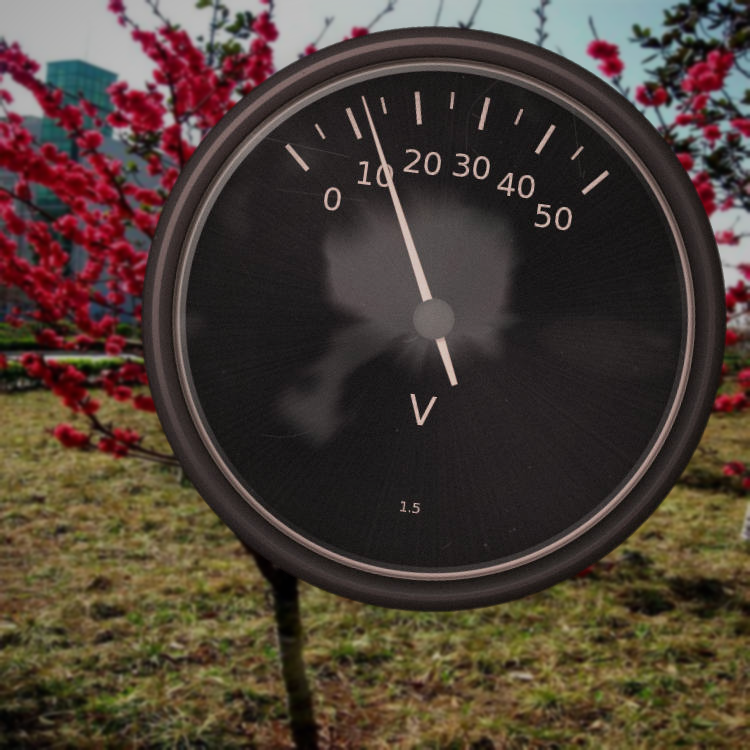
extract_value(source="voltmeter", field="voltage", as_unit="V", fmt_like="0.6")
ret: 12.5
